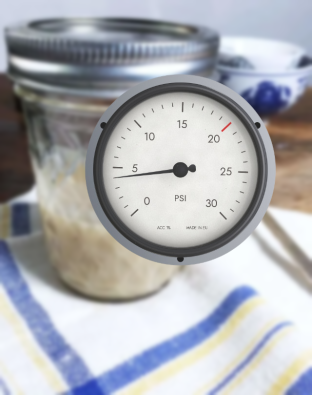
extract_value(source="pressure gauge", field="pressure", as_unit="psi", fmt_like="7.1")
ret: 4
